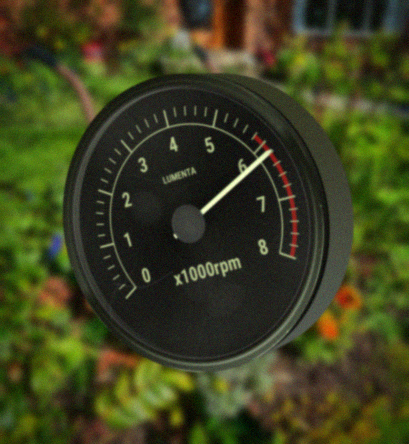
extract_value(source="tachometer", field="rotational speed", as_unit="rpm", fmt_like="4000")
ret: 6200
